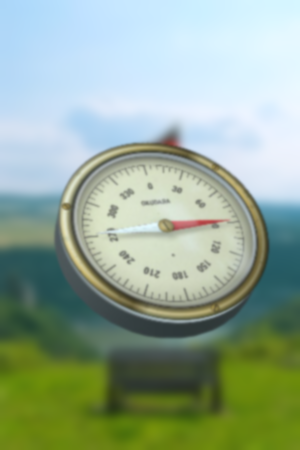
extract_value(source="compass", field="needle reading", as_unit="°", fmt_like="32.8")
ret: 90
